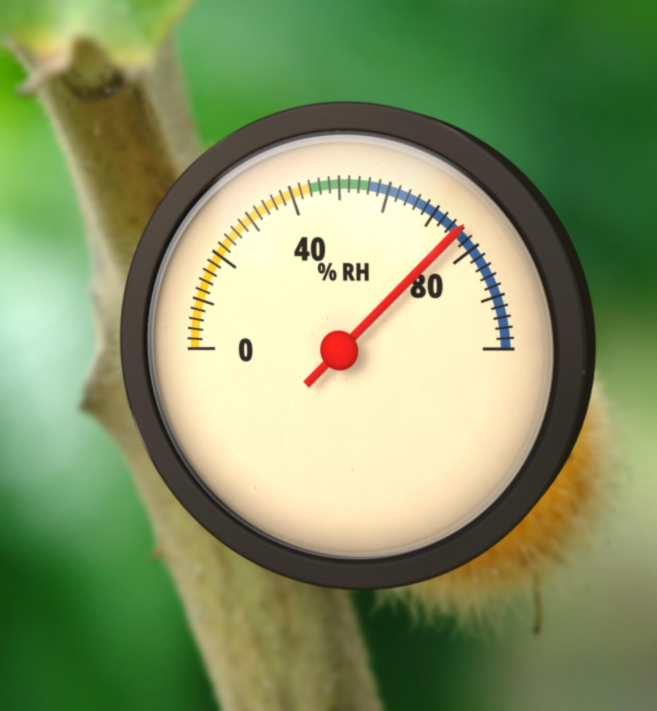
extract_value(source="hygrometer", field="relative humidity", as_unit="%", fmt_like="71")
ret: 76
